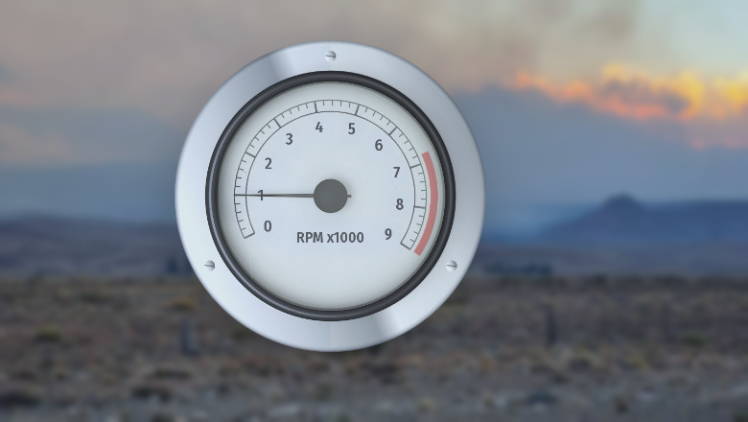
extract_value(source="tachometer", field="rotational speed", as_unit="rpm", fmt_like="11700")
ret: 1000
